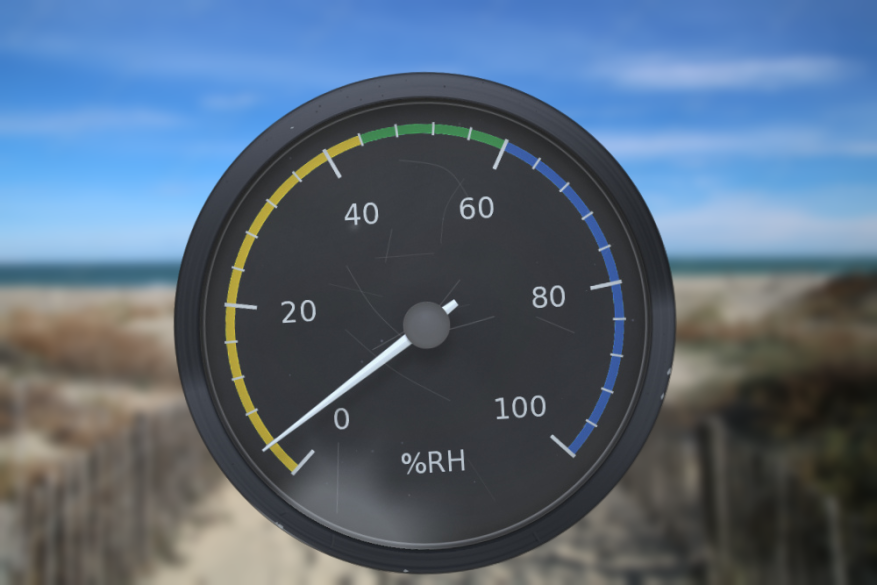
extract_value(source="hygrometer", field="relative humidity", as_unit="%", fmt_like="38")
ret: 4
